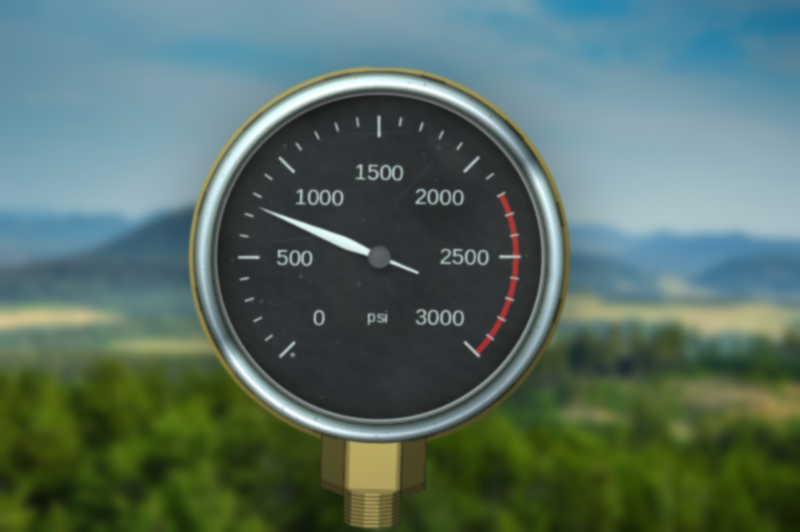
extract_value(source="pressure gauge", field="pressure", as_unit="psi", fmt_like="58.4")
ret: 750
